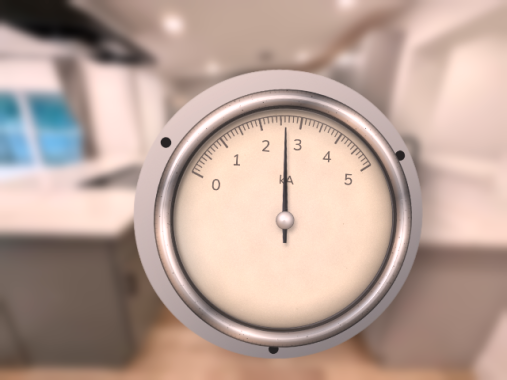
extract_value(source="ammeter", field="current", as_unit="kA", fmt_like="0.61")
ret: 2.6
